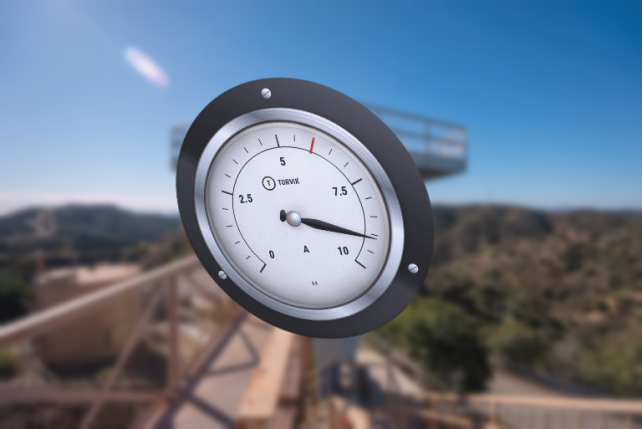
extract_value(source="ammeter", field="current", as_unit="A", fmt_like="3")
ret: 9
